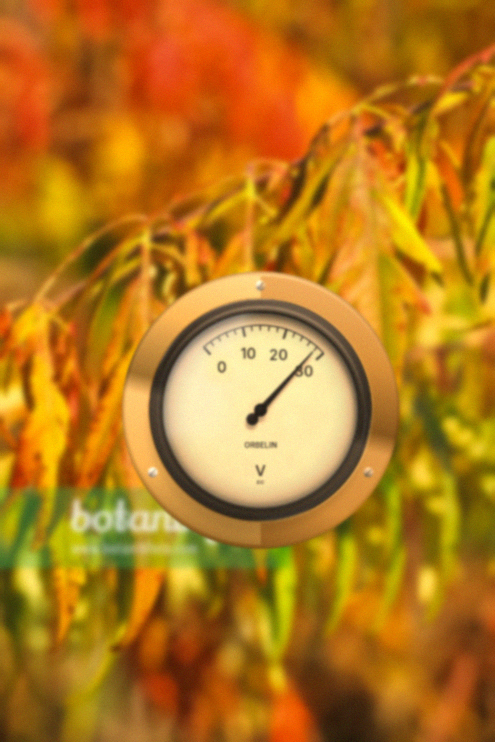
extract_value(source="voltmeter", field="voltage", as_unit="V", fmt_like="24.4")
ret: 28
